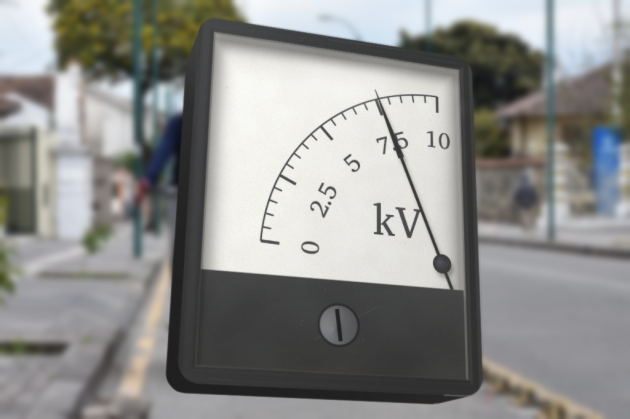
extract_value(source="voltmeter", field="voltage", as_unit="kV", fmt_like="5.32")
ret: 7.5
